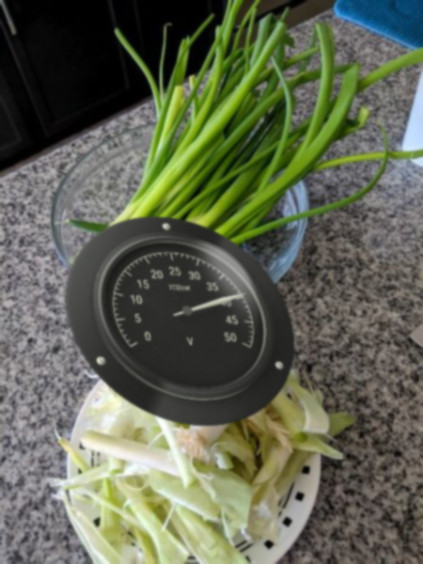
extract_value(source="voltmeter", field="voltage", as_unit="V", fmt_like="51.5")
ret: 40
